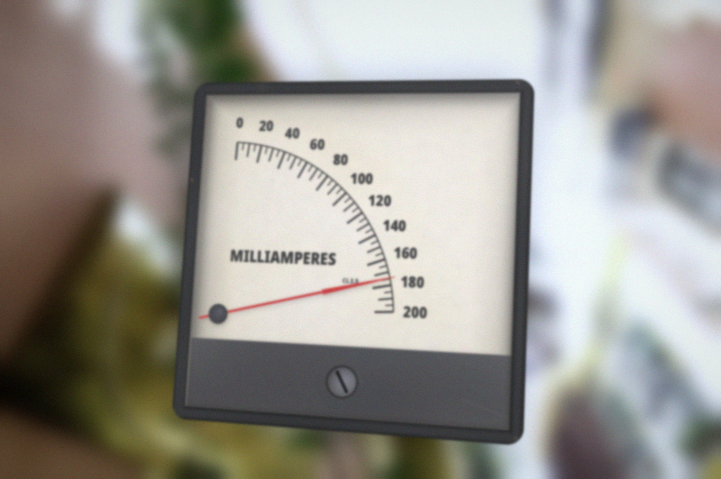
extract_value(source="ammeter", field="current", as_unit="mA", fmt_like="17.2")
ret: 175
